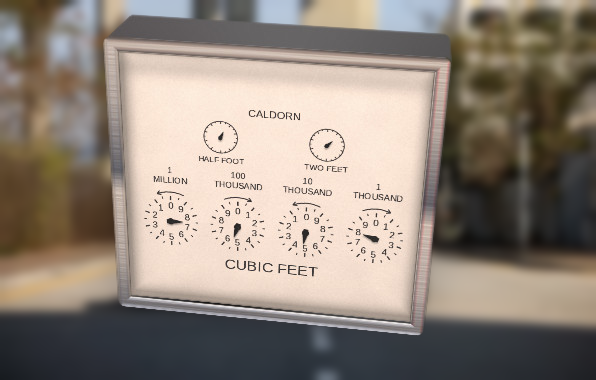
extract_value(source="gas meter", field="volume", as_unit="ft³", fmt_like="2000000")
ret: 754800
